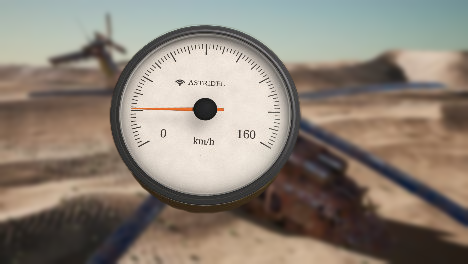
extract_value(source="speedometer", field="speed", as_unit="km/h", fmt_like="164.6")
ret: 20
